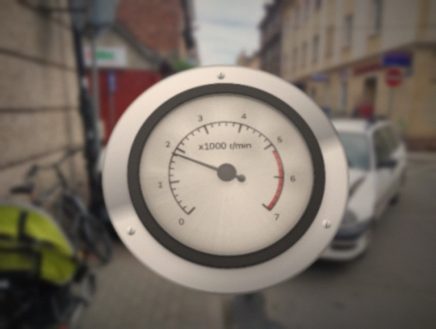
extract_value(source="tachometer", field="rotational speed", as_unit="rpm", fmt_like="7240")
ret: 1800
